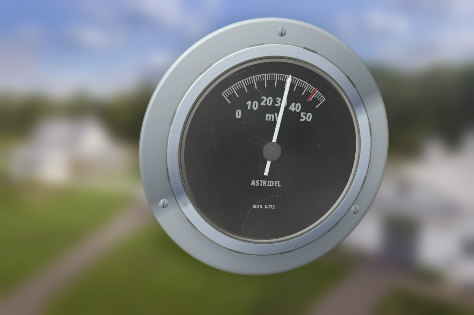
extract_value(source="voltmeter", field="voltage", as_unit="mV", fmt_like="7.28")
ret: 30
